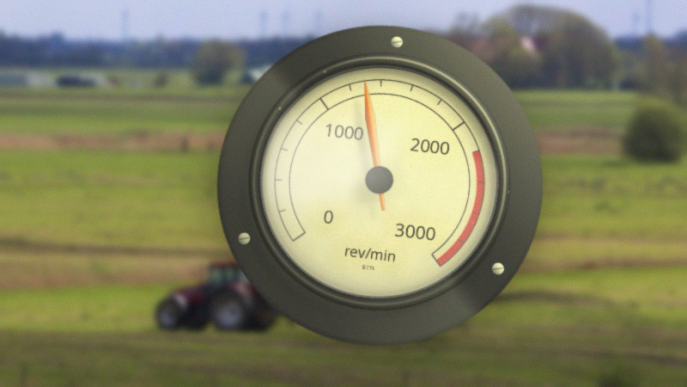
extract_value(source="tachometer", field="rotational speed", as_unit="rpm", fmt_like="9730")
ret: 1300
